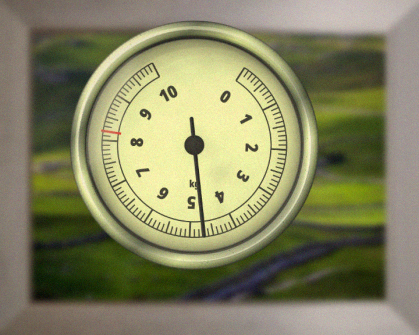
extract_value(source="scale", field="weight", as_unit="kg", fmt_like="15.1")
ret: 4.7
